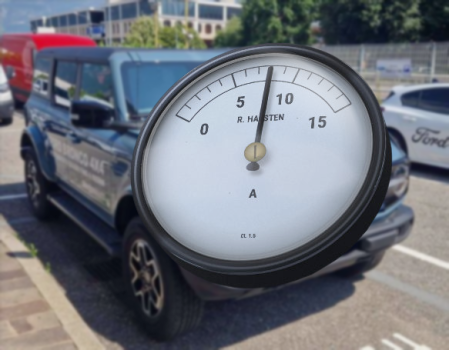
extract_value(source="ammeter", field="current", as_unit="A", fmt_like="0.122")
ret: 8
